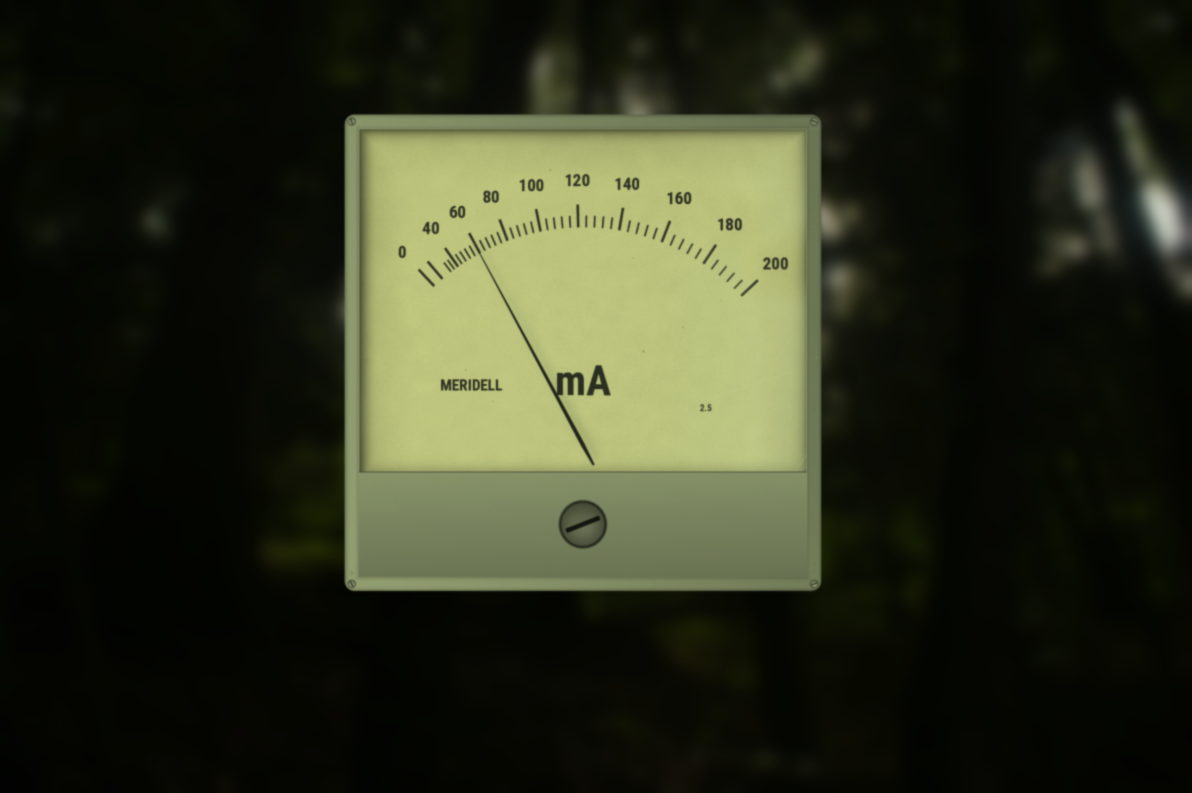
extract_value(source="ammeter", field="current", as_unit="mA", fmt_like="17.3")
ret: 60
